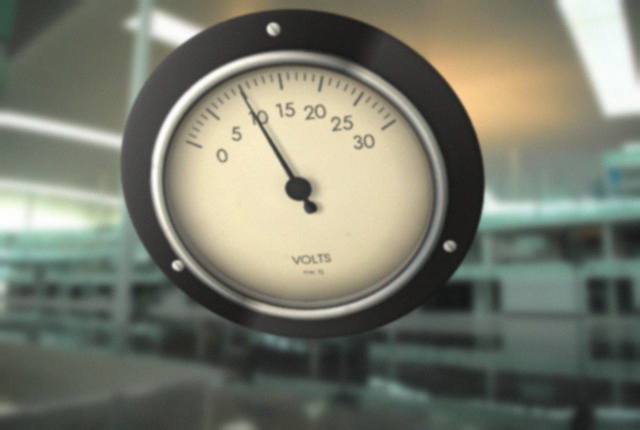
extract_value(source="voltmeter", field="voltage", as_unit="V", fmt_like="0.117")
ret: 10
